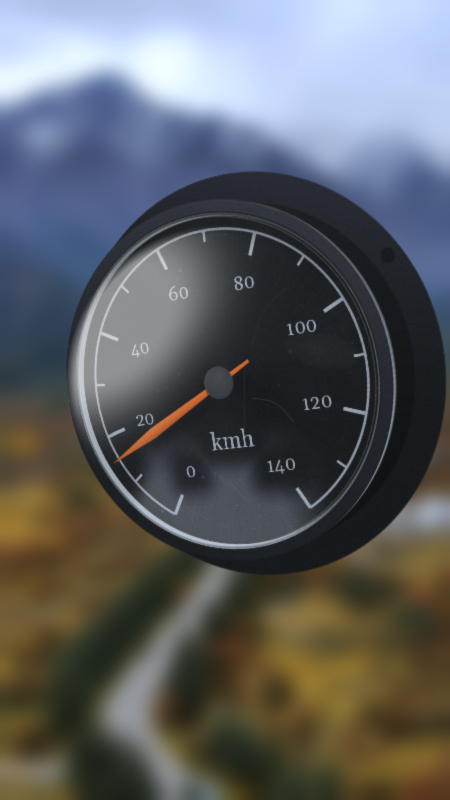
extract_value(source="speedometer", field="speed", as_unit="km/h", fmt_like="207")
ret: 15
